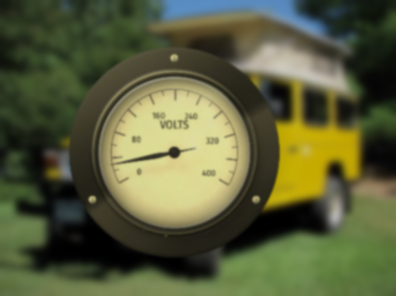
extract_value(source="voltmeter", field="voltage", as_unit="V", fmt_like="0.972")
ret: 30
